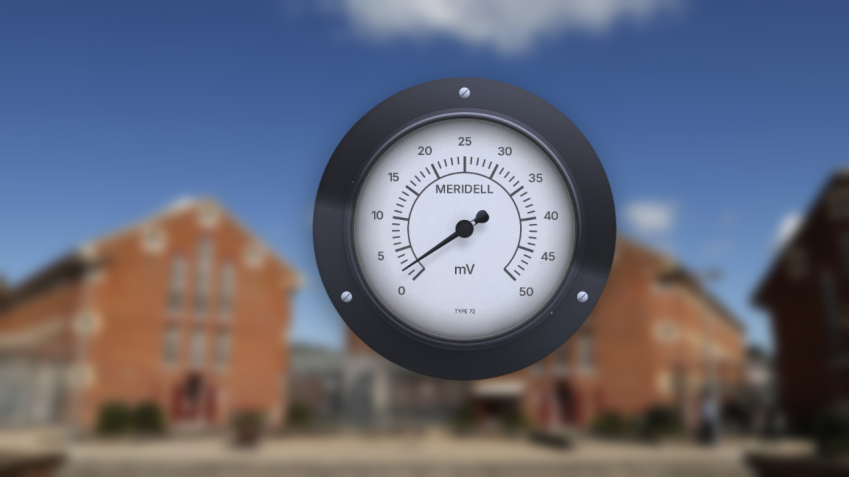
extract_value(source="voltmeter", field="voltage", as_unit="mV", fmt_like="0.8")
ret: 2
